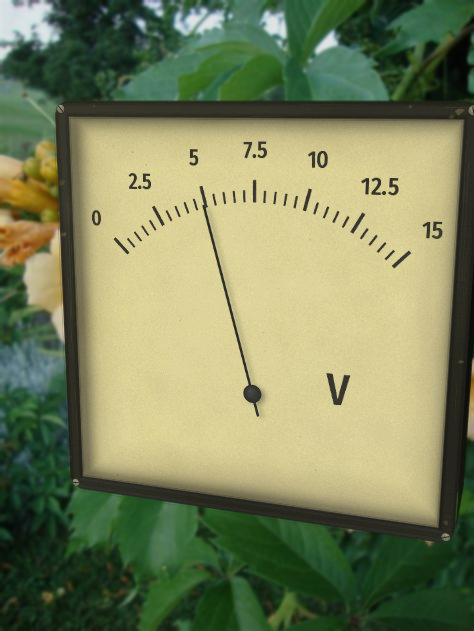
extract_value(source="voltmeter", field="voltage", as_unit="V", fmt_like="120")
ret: 5
